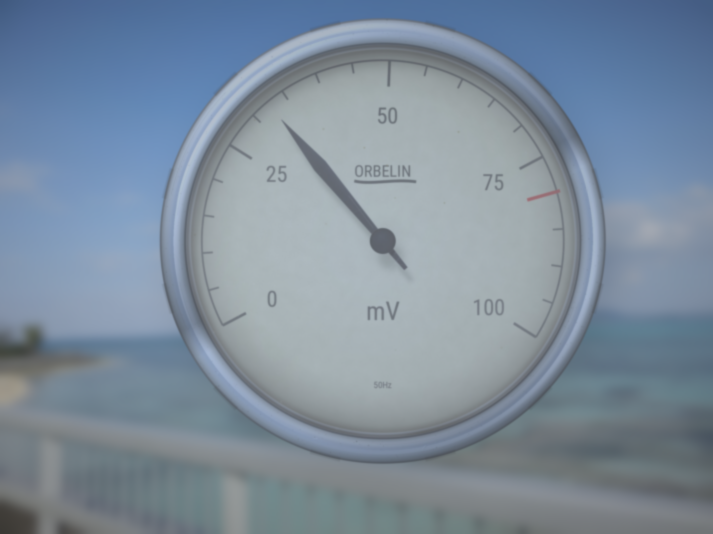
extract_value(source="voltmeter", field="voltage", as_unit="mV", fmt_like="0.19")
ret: 32.5
